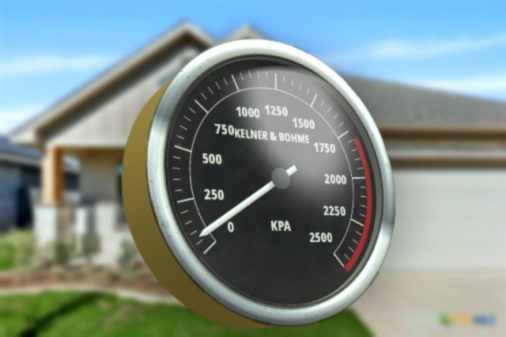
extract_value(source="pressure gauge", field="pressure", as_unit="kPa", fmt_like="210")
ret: 75
